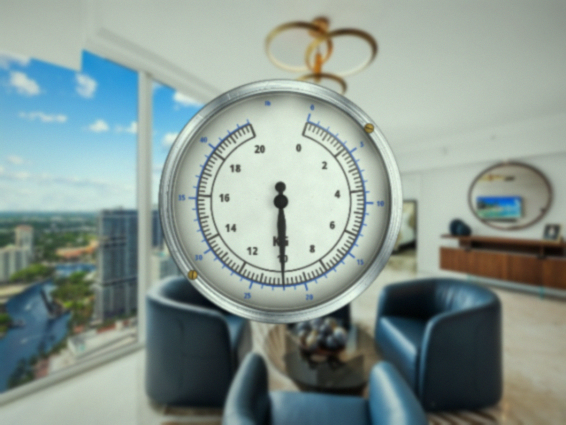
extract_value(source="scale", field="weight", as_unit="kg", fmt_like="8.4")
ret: 10
